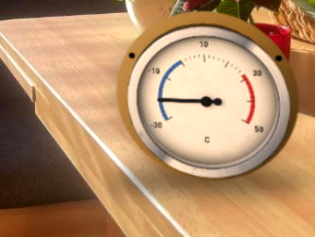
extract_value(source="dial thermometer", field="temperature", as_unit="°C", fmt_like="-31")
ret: -20
